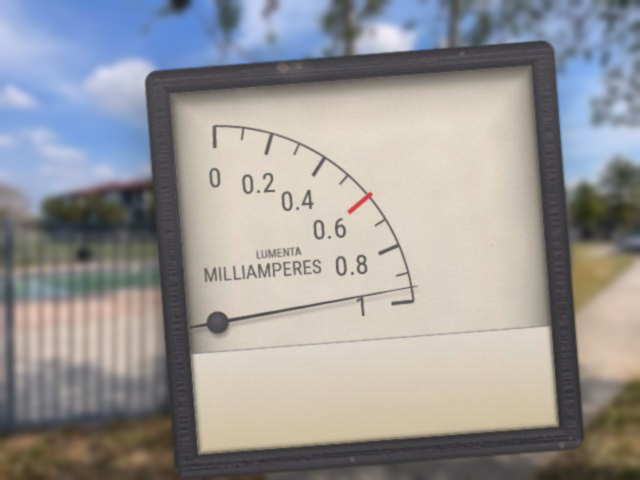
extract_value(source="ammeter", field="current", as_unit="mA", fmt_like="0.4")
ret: 0.95
